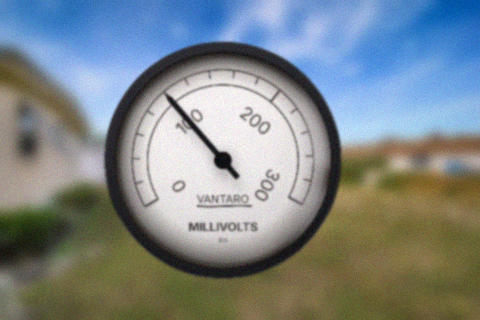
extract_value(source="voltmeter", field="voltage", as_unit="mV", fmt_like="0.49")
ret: 100
